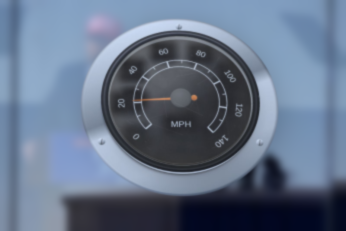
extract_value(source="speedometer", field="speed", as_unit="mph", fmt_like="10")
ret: 20
